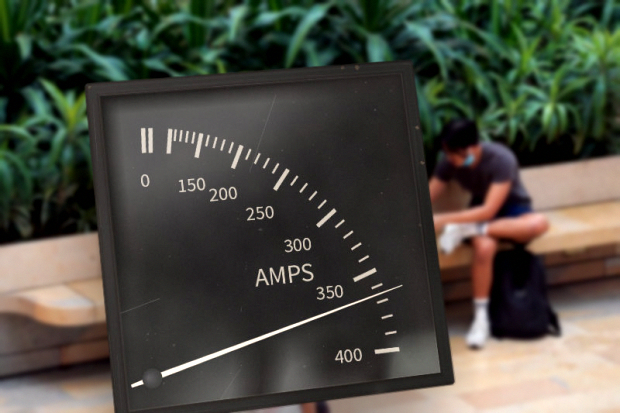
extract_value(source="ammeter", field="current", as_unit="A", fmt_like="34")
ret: 365
